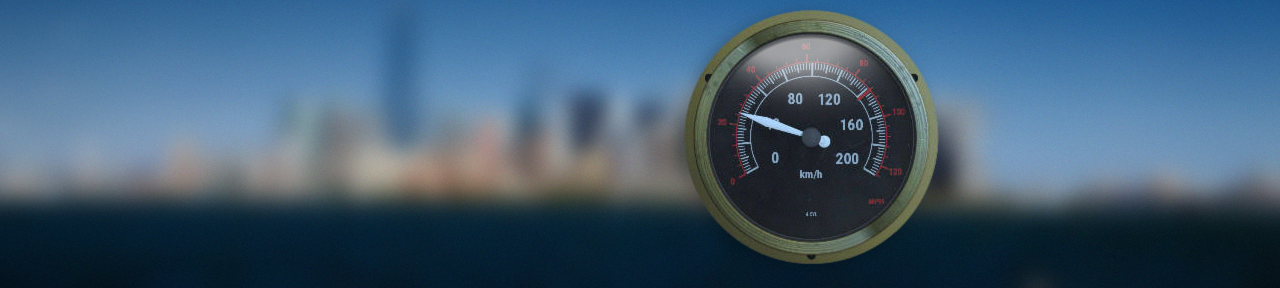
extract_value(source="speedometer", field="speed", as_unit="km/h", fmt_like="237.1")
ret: 40
